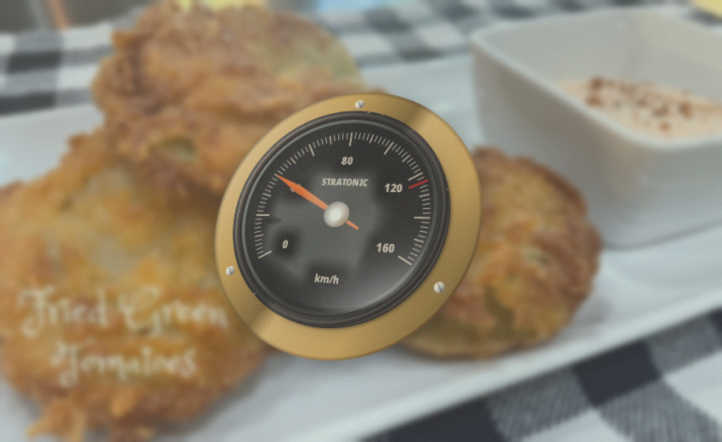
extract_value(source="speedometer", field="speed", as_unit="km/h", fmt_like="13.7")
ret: 40
